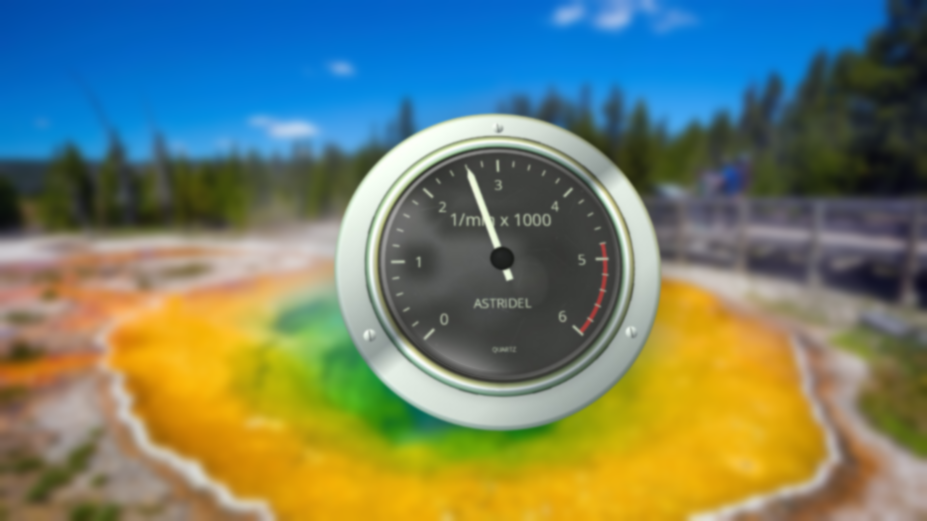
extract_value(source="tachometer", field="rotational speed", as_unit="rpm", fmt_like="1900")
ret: 2600
